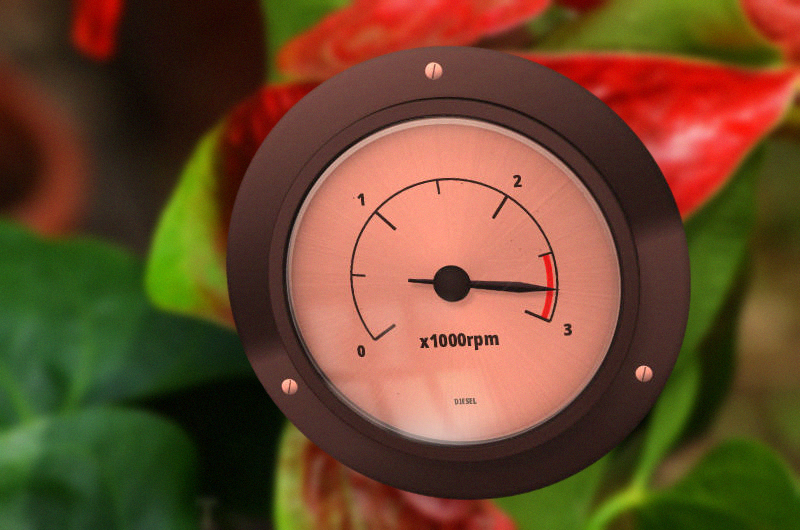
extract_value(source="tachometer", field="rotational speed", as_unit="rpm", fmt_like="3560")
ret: 2750
